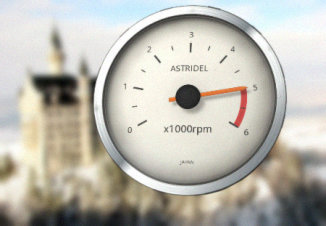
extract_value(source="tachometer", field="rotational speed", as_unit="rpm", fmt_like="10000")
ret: 5000
